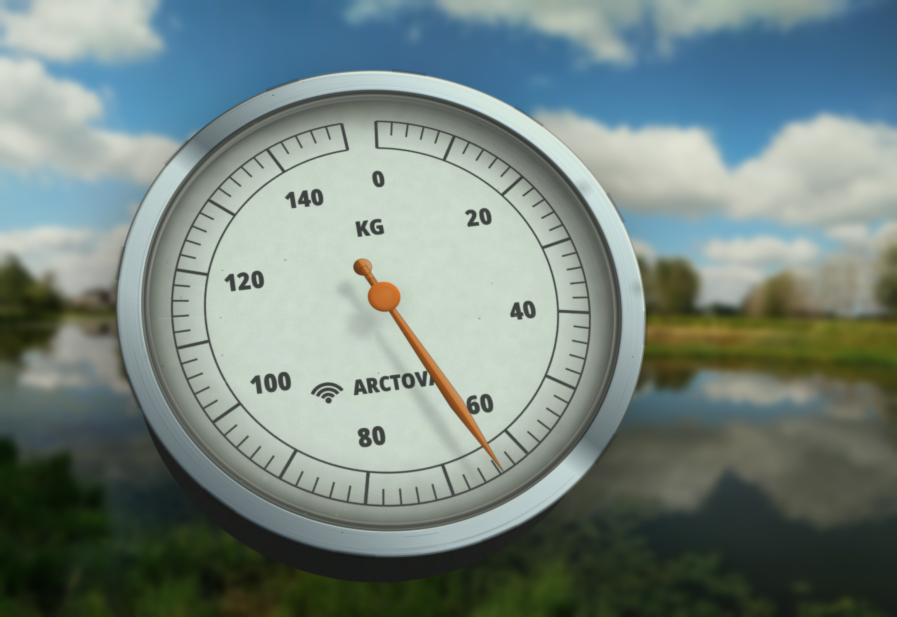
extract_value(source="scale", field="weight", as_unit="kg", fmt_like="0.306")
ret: 64
